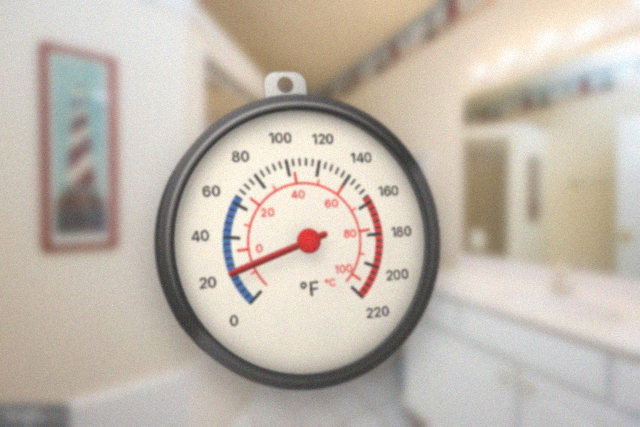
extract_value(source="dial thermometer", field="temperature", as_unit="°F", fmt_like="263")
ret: 20
